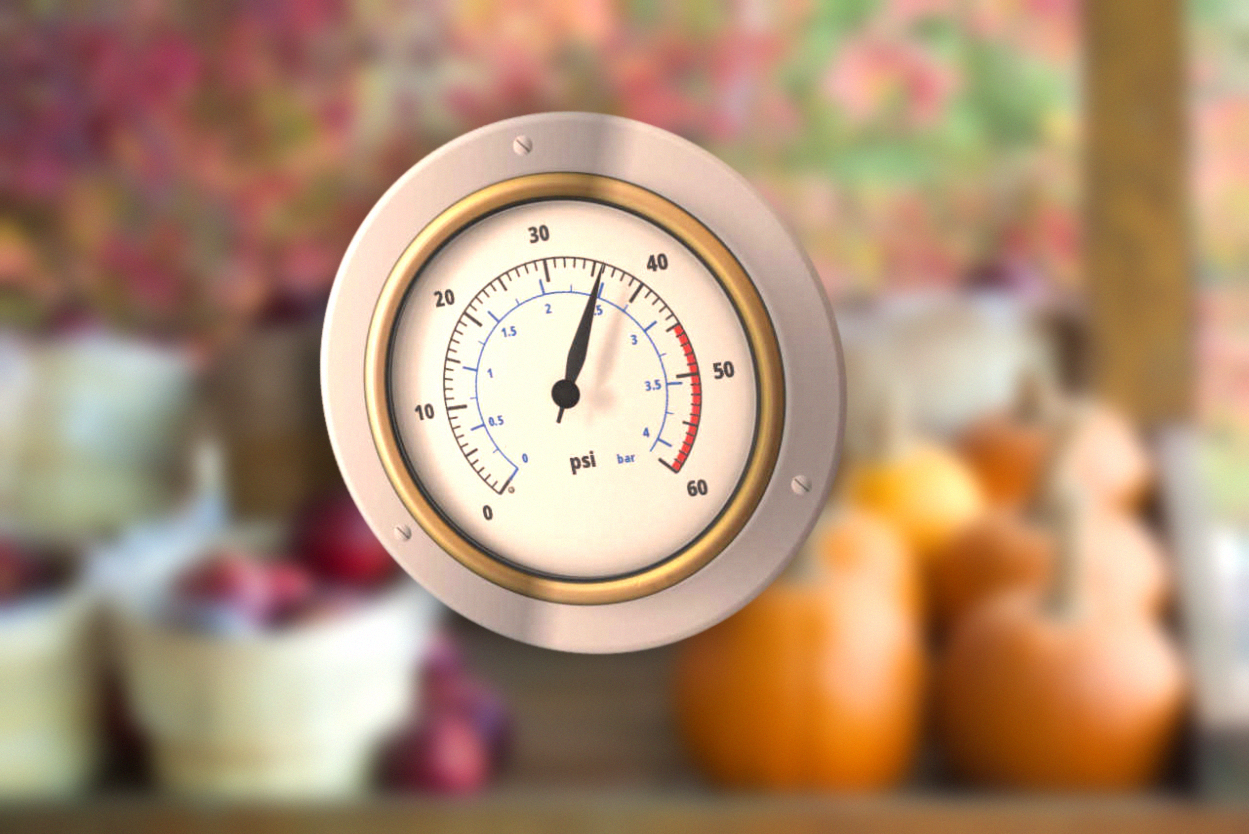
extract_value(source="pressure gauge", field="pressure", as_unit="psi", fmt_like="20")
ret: 36
